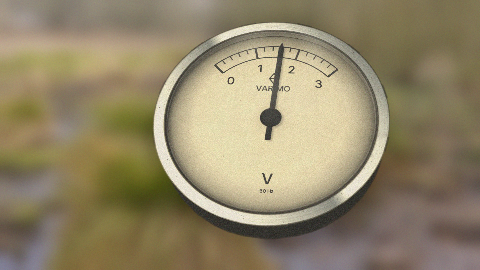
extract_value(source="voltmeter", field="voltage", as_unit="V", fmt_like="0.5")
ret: 1.6
